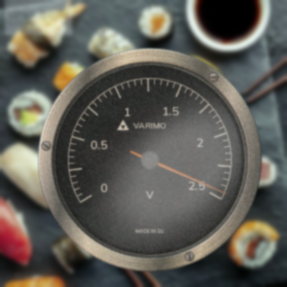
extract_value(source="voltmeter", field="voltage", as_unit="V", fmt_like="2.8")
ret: 2.45
